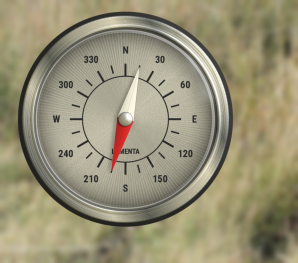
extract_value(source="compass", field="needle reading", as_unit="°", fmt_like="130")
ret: 195
